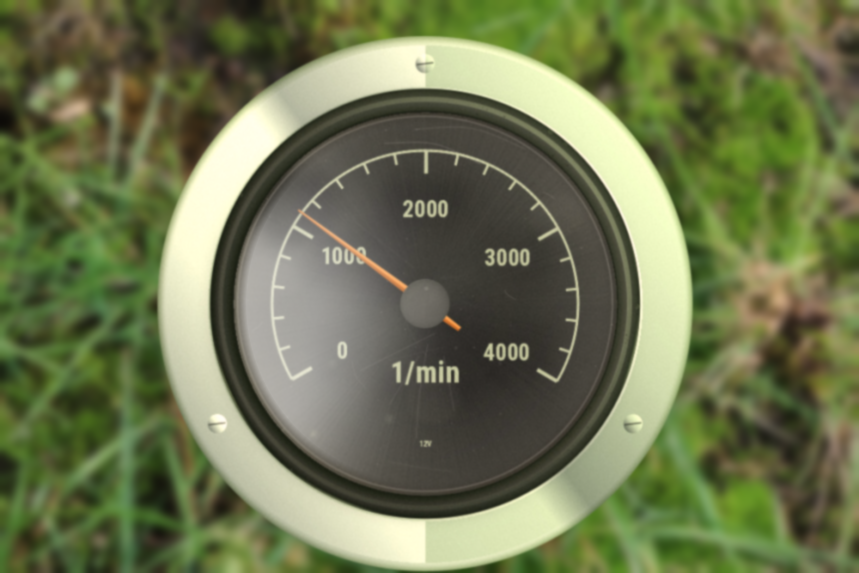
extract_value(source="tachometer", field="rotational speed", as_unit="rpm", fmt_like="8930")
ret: 1100
